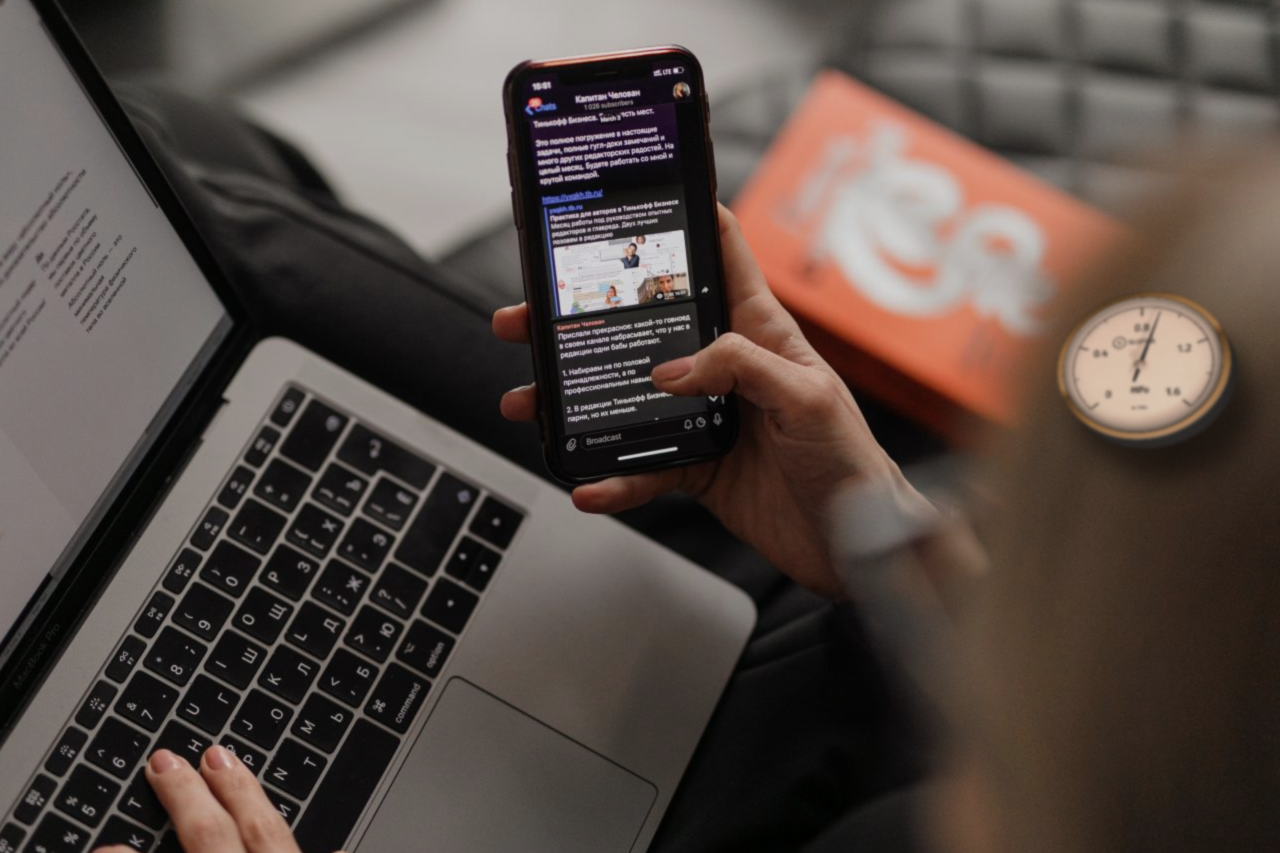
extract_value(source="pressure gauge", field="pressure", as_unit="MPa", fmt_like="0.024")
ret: 0.9
